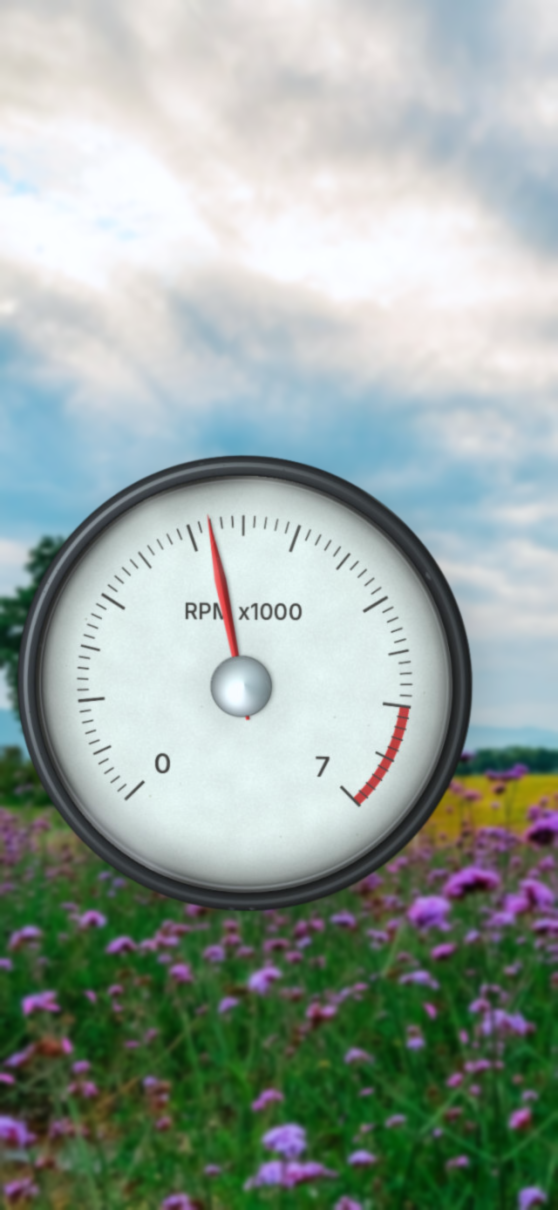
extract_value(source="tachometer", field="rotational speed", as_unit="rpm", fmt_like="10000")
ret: 3200
